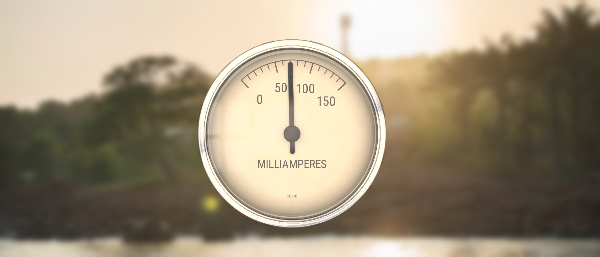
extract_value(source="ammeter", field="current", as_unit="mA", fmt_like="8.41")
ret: 70
